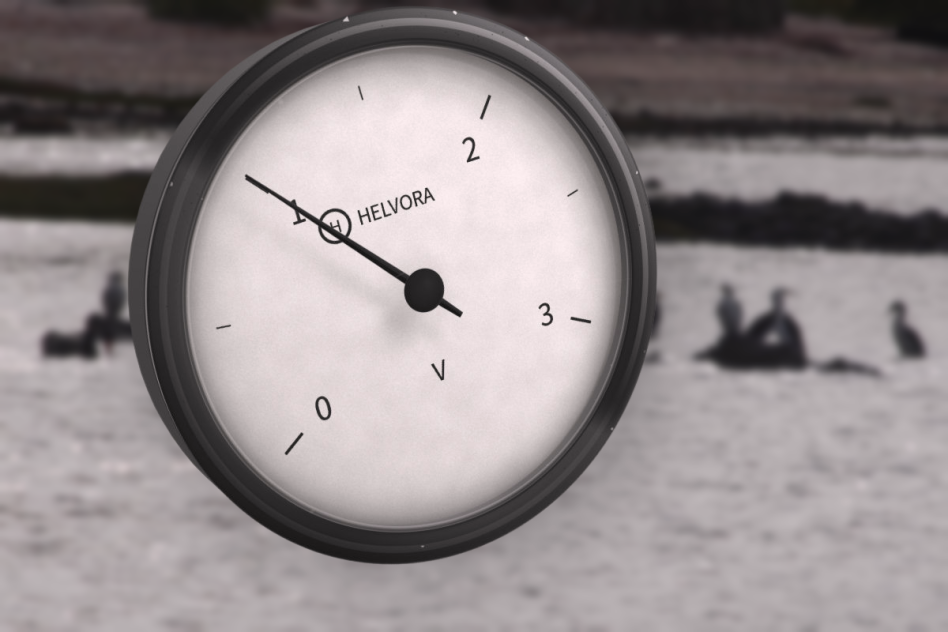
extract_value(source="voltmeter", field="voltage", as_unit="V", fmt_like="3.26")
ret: 1
